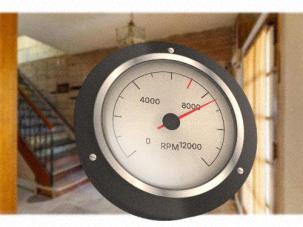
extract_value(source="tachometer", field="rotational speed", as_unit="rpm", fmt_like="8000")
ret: 8500
